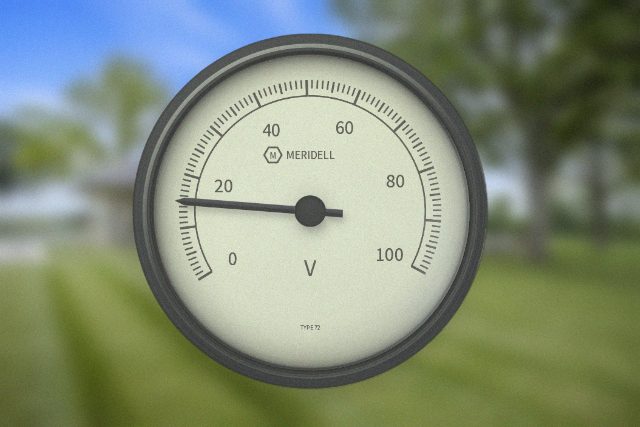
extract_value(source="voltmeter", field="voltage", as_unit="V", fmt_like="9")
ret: 15
